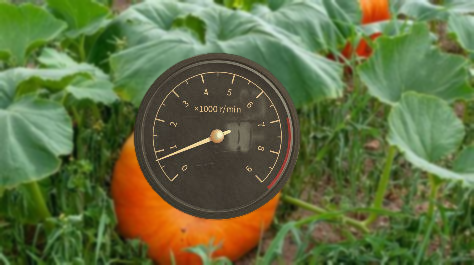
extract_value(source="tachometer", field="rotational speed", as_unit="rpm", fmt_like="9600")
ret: 750
